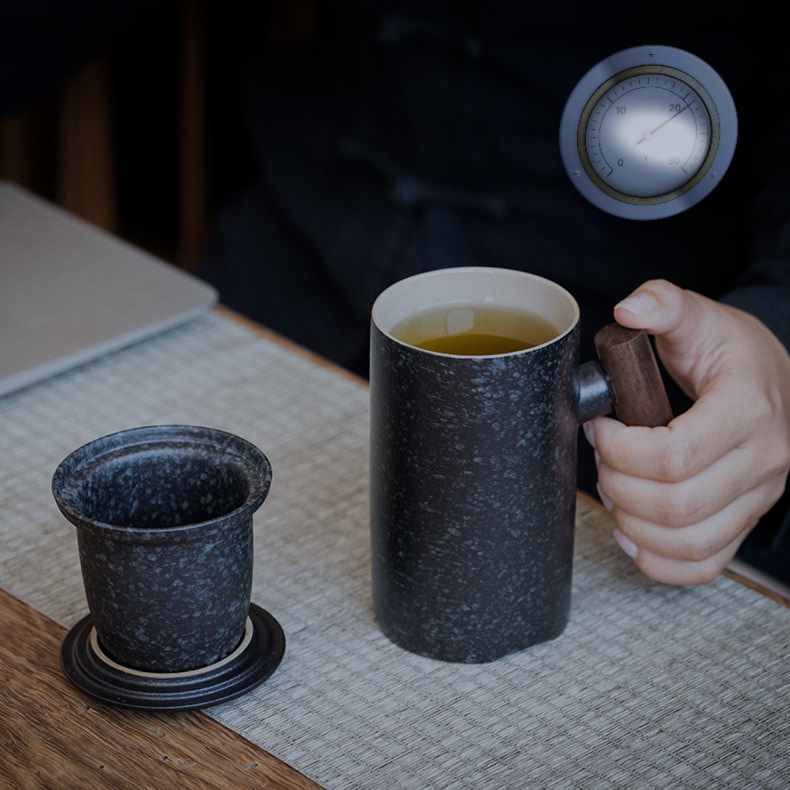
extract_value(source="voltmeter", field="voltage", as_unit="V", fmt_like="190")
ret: 21
